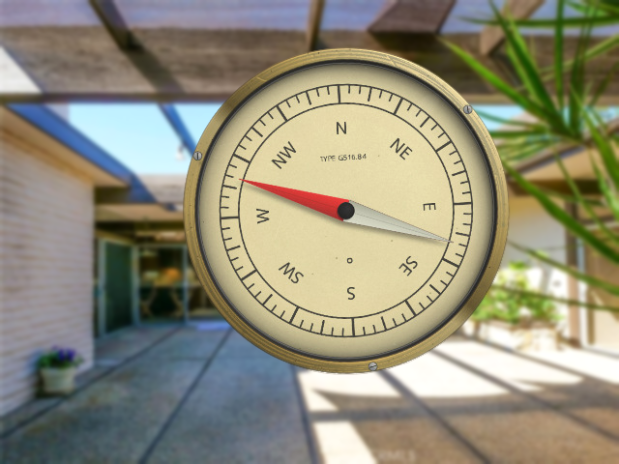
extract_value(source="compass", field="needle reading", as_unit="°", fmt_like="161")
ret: 290
